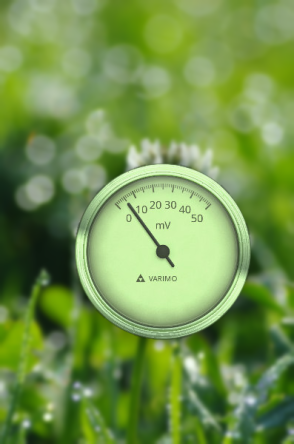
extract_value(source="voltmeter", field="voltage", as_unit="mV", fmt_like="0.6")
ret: 5
